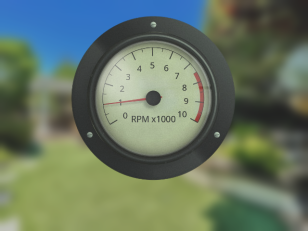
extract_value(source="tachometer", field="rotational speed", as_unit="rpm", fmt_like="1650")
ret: 1000
